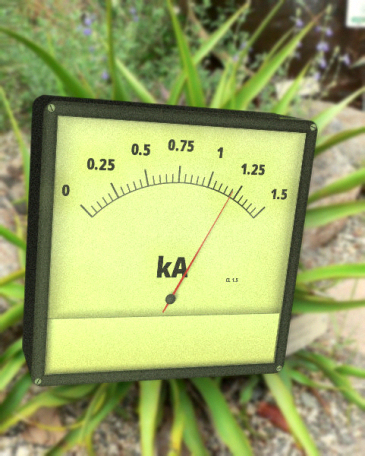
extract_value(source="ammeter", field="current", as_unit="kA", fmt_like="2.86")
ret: 1.2
